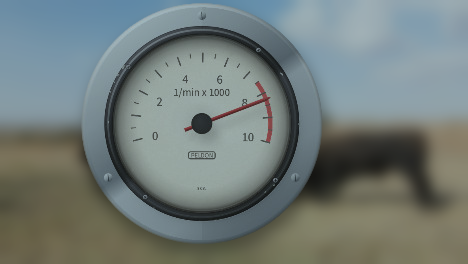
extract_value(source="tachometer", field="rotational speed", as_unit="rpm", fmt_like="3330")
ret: 8250
